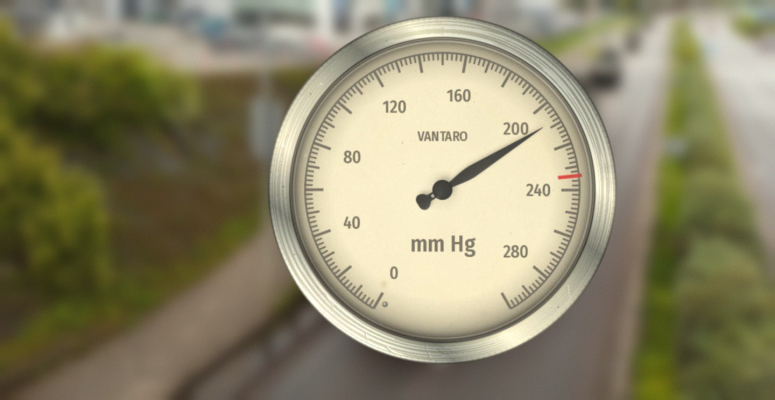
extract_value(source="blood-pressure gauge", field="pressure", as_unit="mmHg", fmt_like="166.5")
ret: 208
